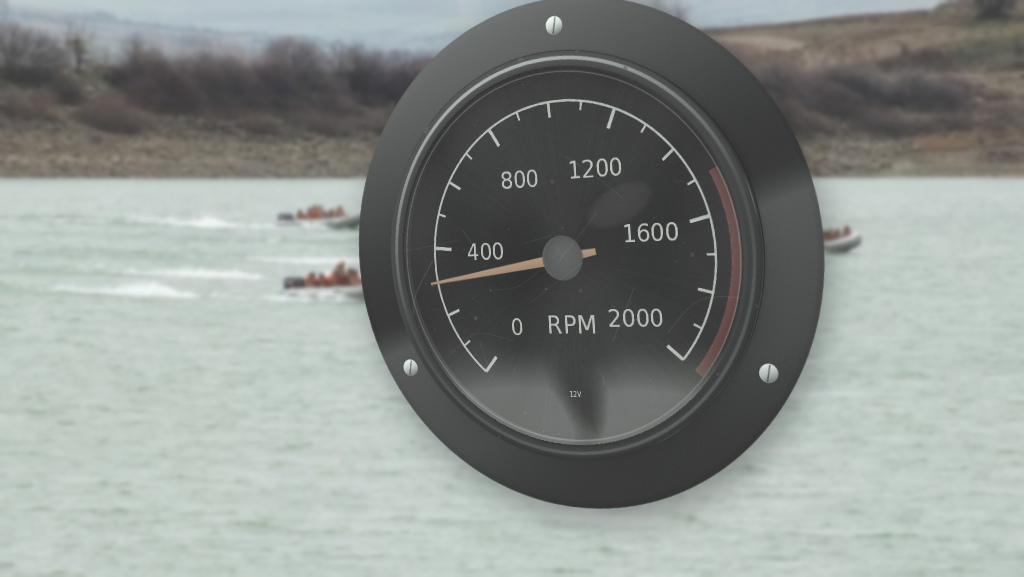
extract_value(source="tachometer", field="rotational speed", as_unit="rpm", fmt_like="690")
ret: 300
